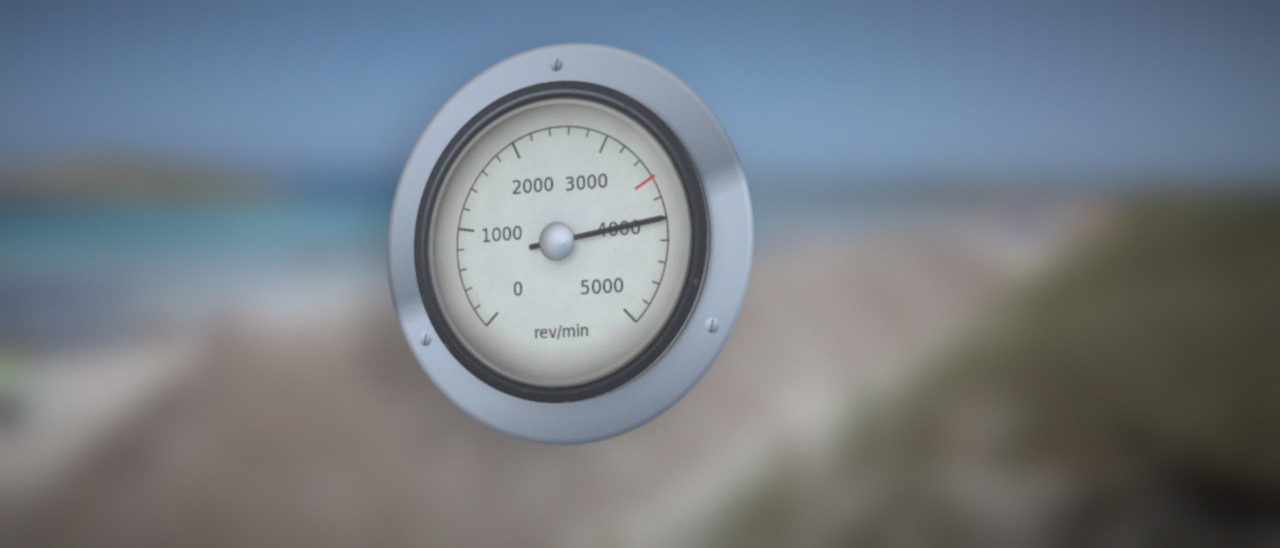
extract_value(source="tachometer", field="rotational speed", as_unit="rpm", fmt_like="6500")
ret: 4000
